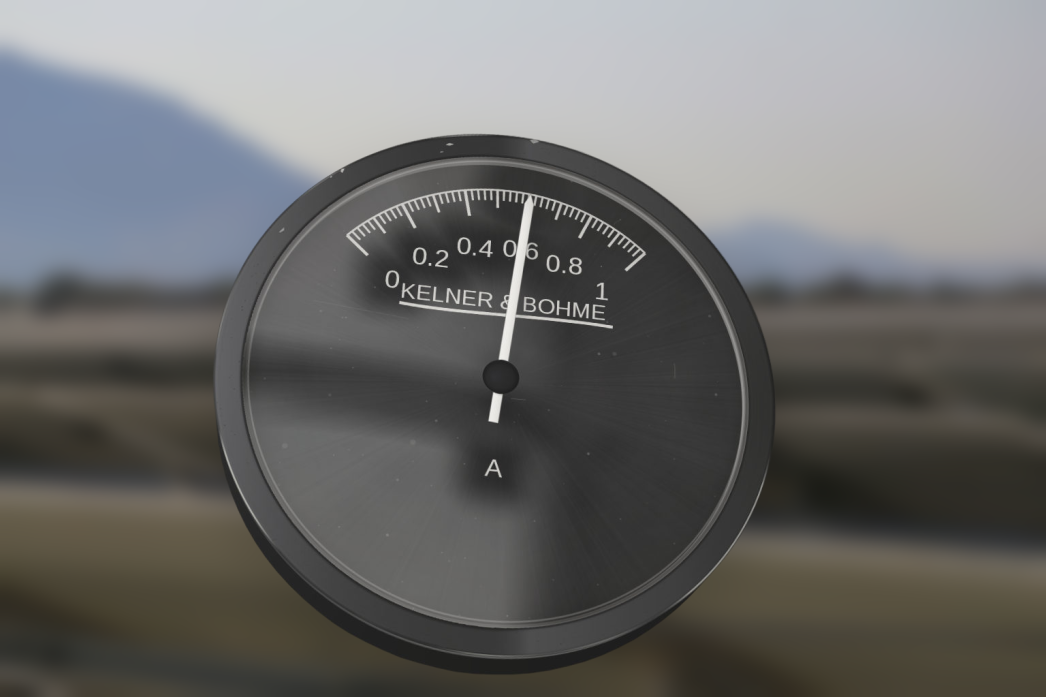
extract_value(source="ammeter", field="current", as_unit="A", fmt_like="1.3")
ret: 0.6
